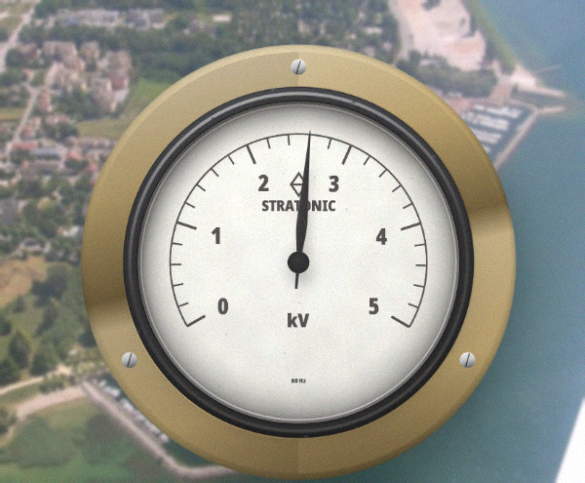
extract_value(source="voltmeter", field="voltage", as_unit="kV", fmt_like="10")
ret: 2.6
